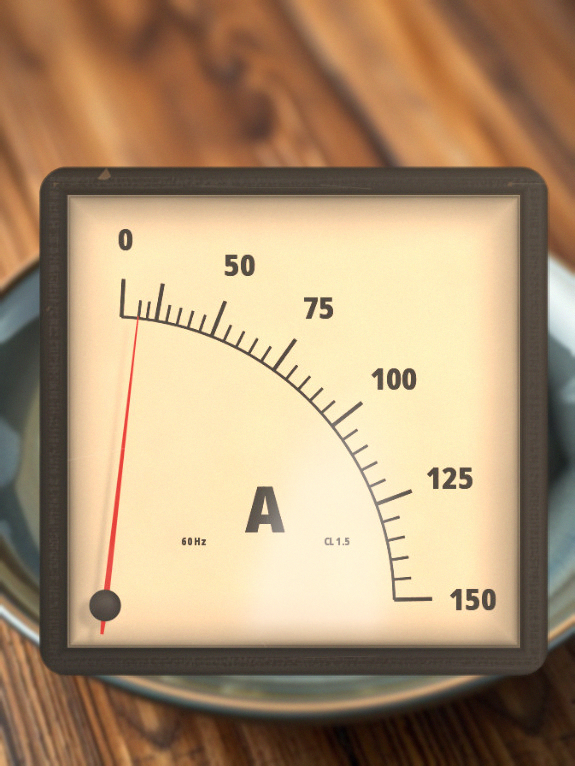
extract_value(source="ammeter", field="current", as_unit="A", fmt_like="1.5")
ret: 15
